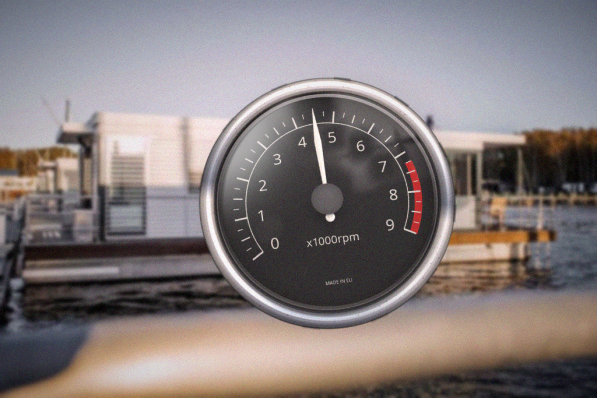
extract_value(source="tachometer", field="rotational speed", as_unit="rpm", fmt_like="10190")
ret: 4500
